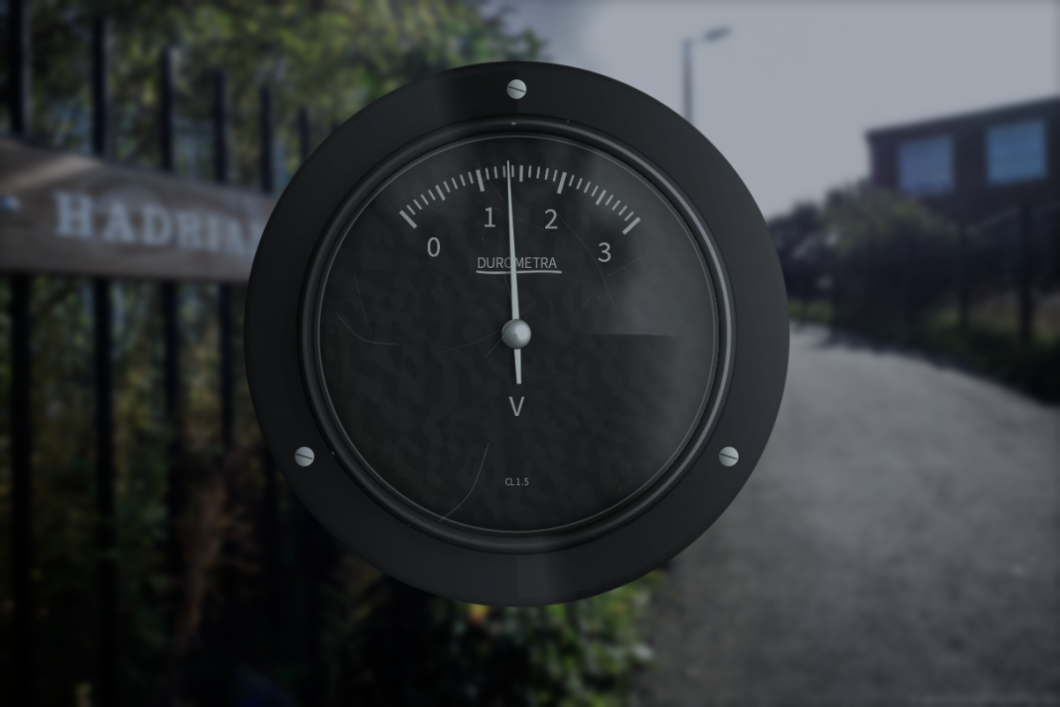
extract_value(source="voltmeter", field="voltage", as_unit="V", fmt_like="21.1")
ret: 1.35
